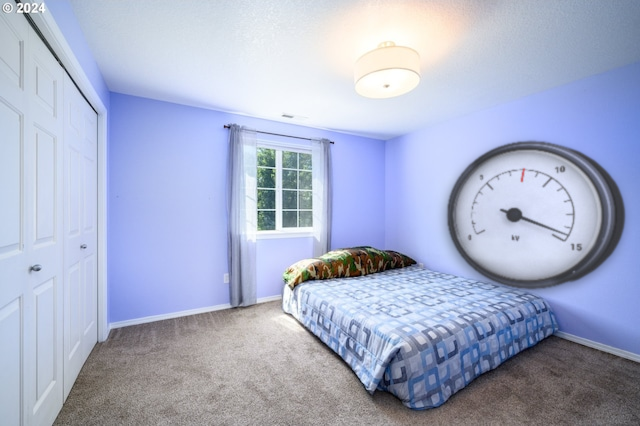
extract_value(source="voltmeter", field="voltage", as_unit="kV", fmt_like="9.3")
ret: 14.5
